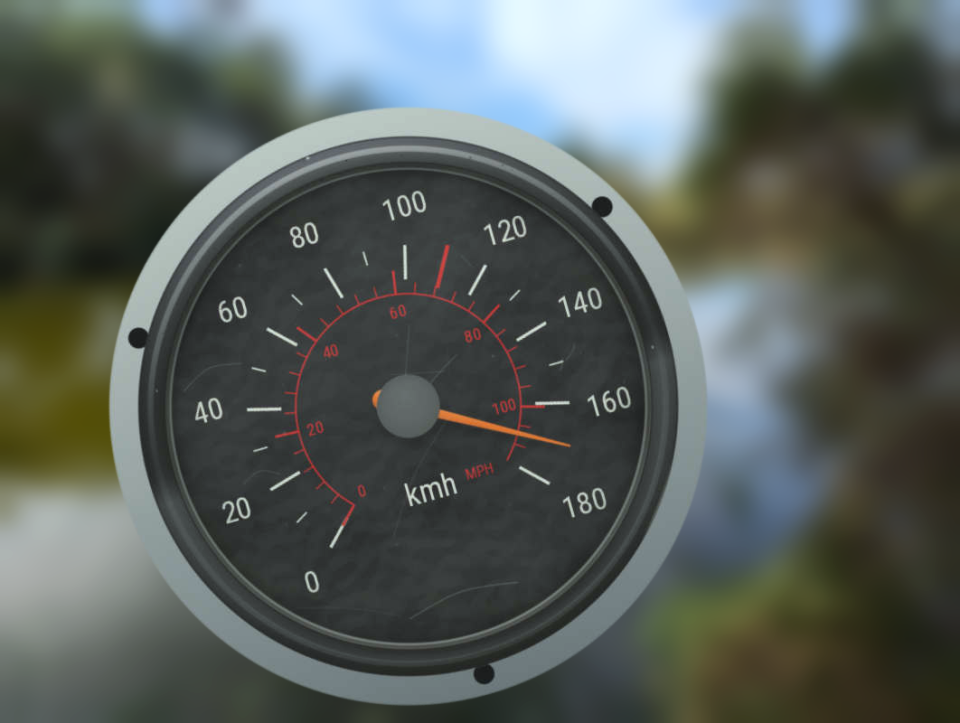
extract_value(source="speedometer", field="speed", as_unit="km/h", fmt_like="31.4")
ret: 170
